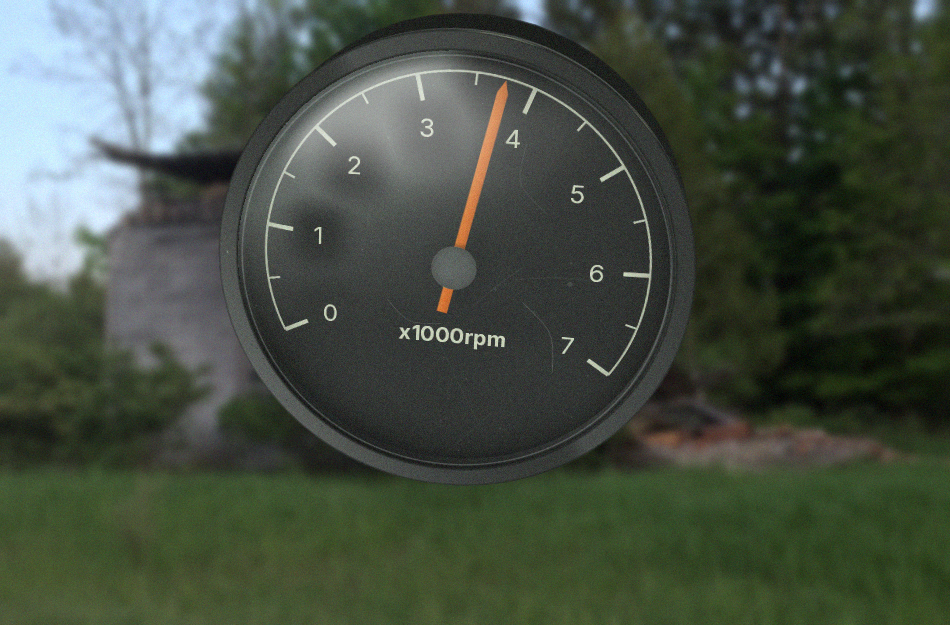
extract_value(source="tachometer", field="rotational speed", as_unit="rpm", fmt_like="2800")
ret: 3750
